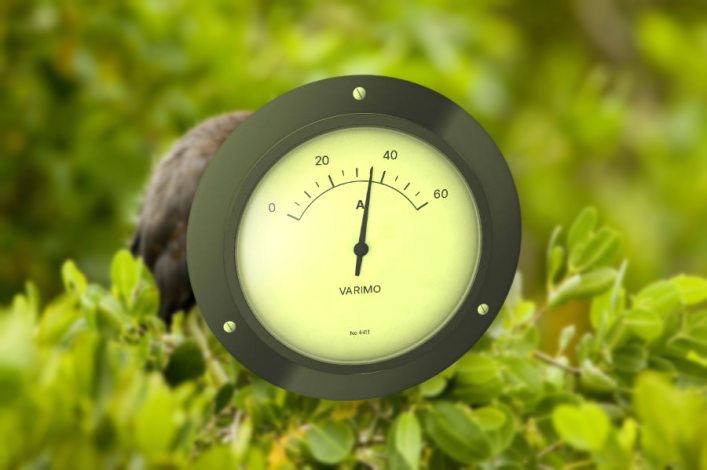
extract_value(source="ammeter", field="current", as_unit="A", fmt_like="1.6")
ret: 35
